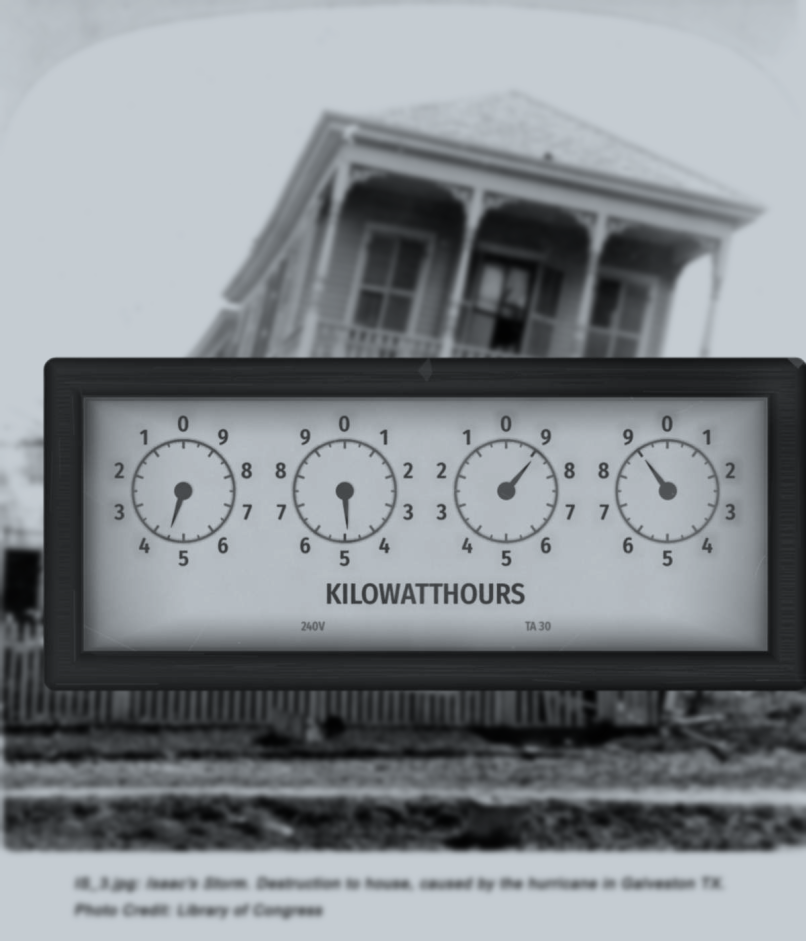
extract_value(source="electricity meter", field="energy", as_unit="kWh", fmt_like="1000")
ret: 4489
